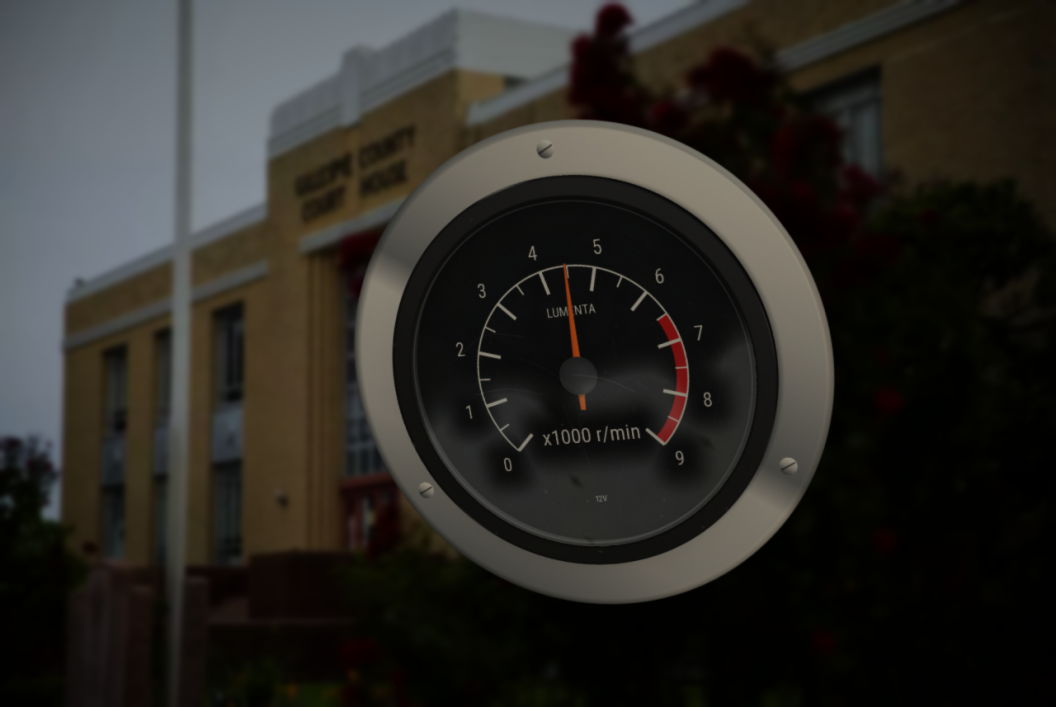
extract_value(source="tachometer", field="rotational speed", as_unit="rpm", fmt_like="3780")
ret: 4500
